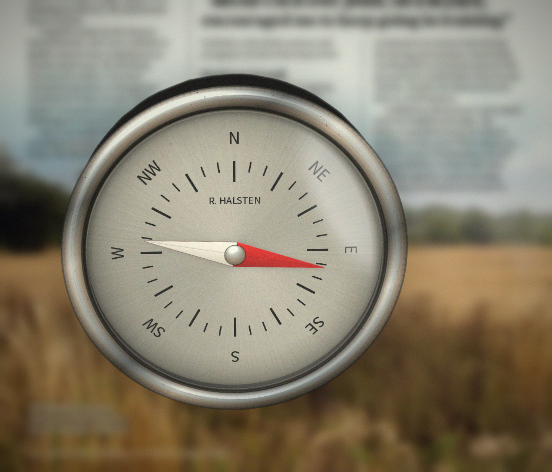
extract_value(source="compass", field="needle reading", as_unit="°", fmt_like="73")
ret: 100
